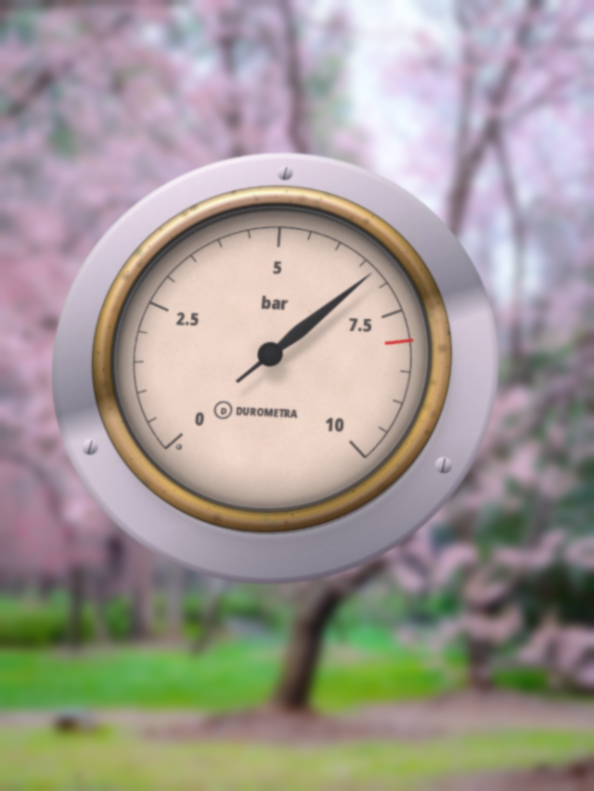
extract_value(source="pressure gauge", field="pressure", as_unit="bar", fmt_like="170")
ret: 6.75
